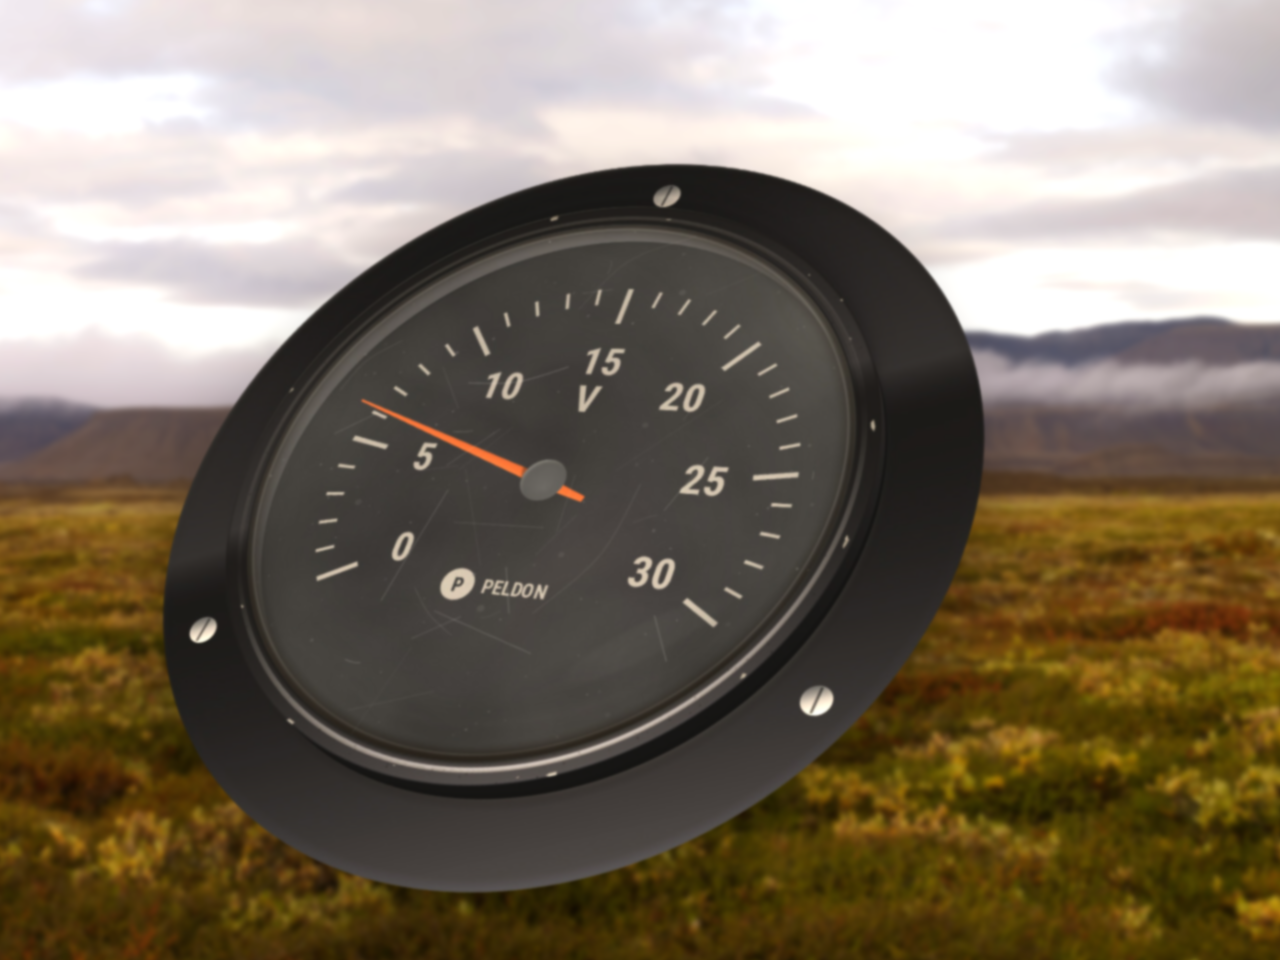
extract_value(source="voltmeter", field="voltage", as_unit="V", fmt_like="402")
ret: 6
